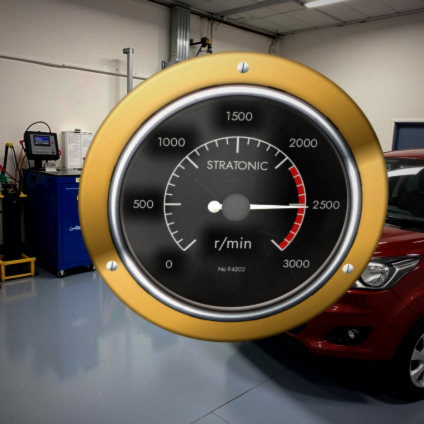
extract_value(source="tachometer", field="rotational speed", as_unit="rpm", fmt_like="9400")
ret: 2500
